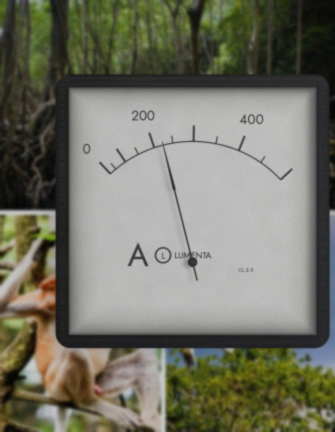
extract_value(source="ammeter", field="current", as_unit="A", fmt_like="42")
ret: 225
